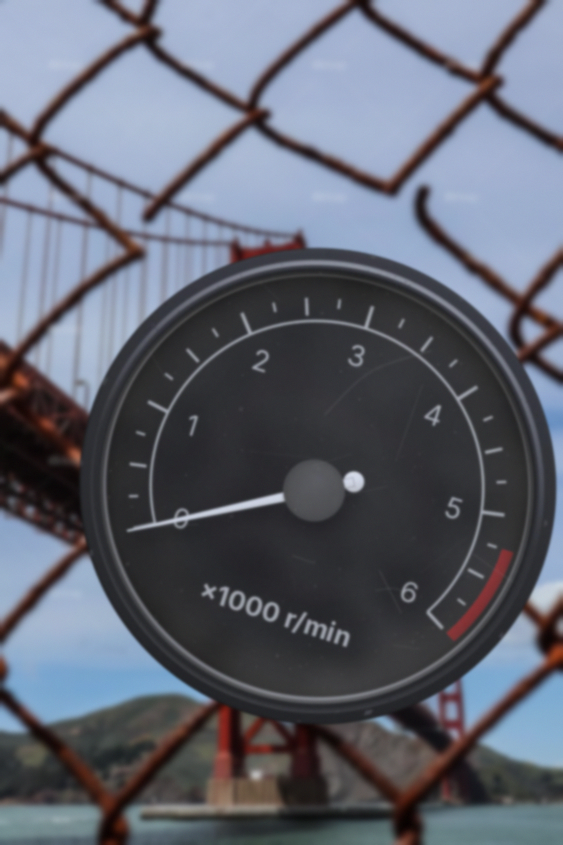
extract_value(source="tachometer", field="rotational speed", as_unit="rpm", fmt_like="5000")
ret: 0
